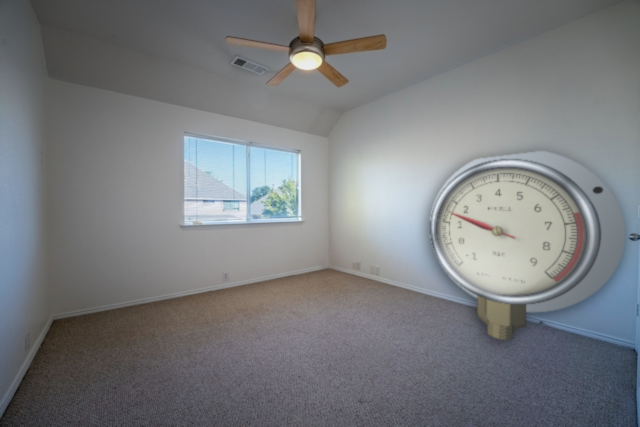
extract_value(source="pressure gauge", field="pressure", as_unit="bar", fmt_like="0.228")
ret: 1.5
